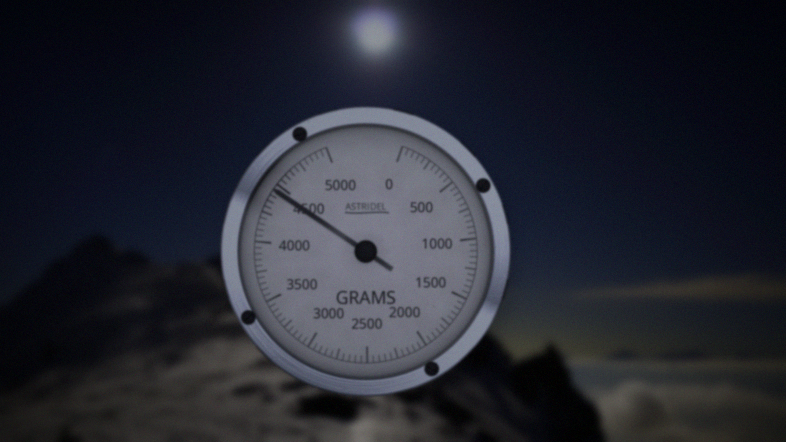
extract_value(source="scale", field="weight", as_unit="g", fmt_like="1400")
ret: 4450
